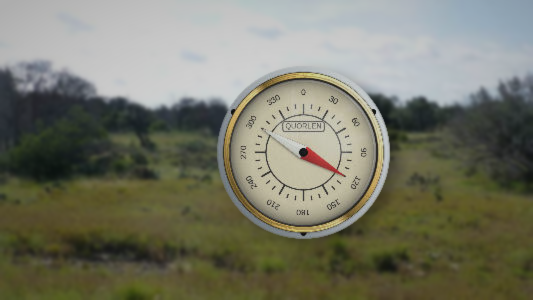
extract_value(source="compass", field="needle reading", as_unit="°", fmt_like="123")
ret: 120
